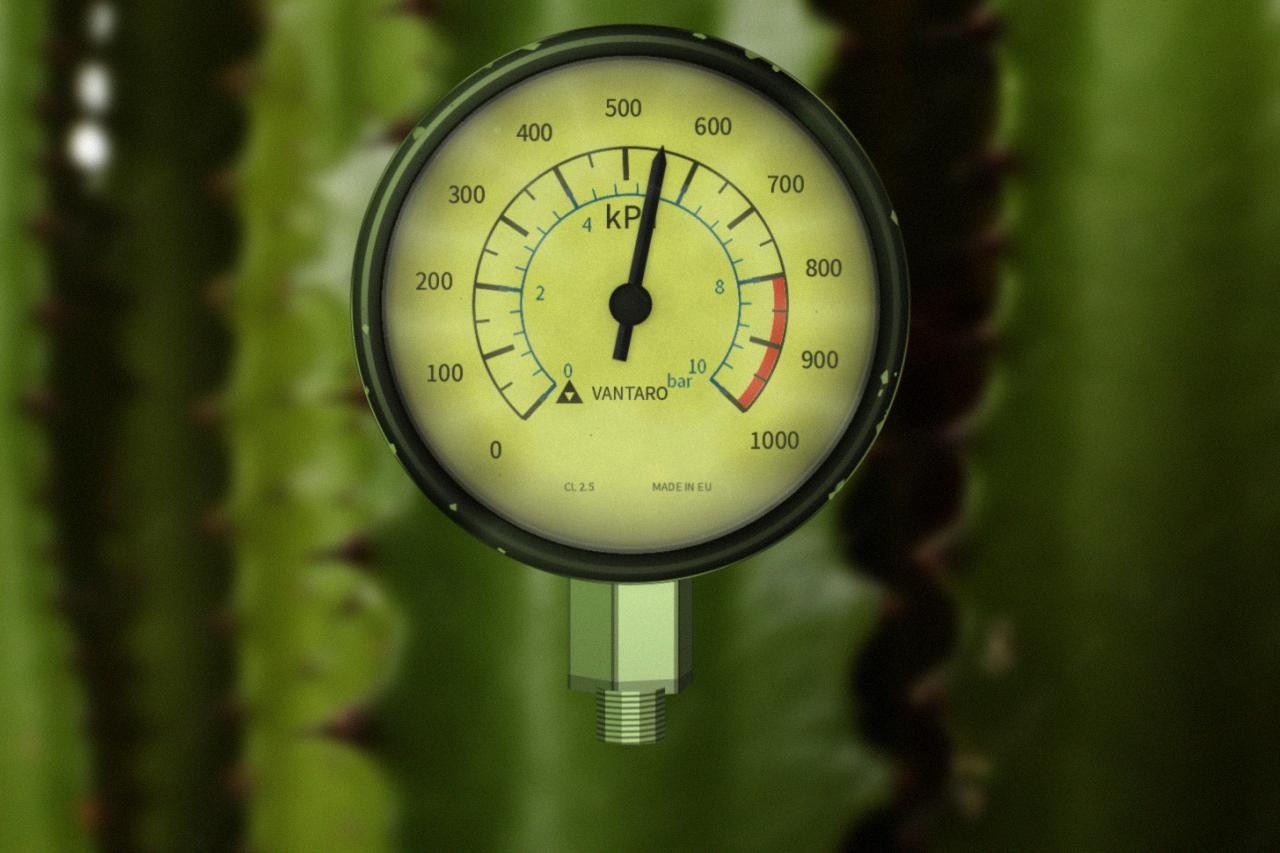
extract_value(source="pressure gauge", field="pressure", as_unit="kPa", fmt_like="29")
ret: 550
